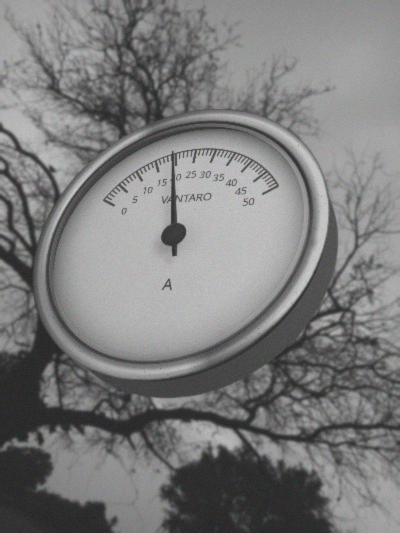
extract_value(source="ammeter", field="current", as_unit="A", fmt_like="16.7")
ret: 20
